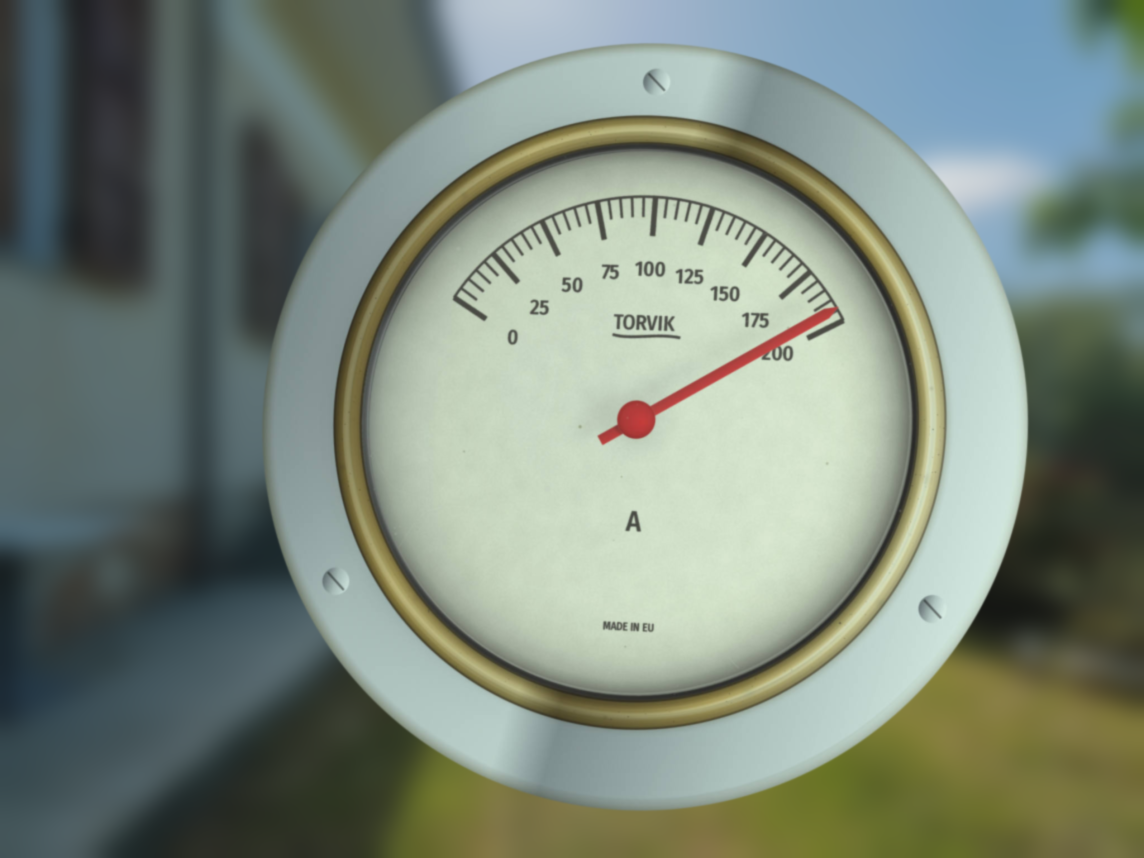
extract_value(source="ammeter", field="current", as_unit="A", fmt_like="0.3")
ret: 195
